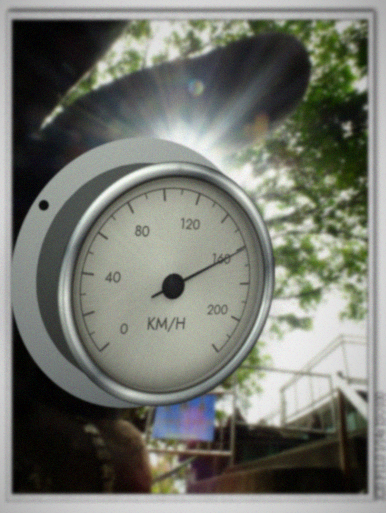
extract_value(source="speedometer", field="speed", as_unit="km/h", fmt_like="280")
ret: 160
